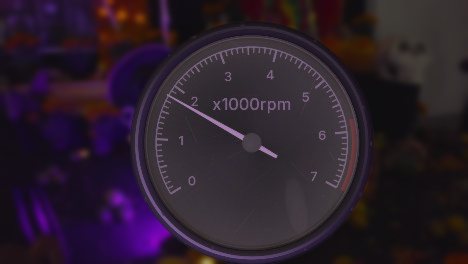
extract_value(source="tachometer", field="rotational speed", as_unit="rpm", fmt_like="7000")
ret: 1800
